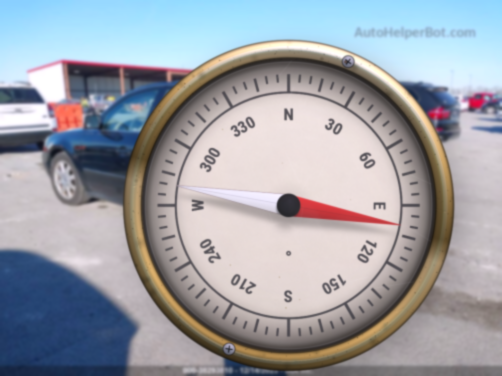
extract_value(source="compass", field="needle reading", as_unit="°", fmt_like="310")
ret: 100
